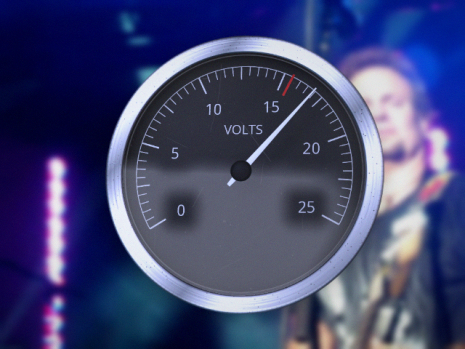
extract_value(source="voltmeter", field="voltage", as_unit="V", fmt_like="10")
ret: 17
